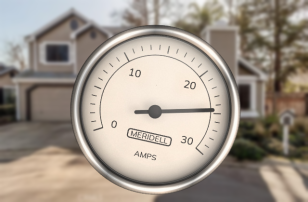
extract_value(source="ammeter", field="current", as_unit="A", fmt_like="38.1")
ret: 24.5
